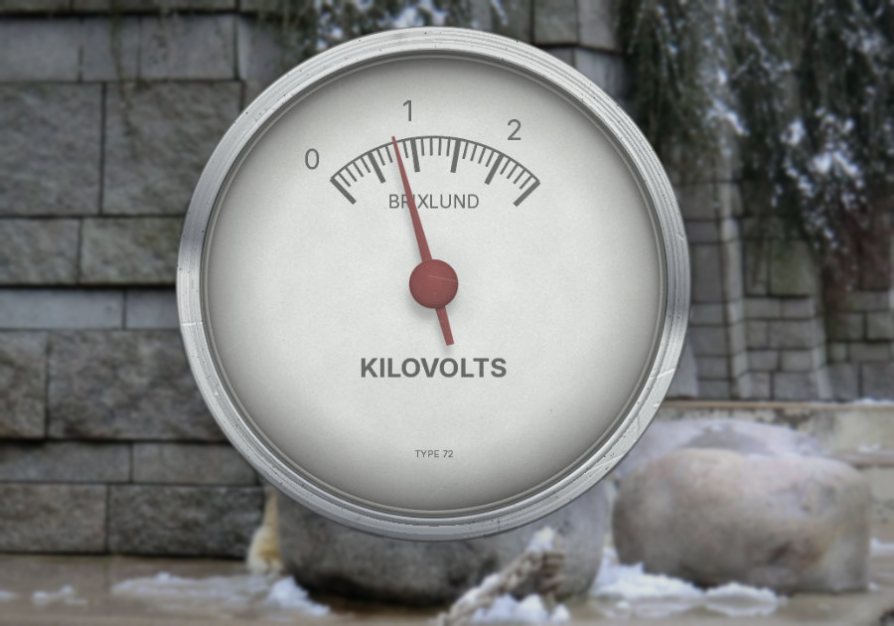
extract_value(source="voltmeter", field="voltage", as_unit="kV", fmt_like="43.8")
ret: 0.8
